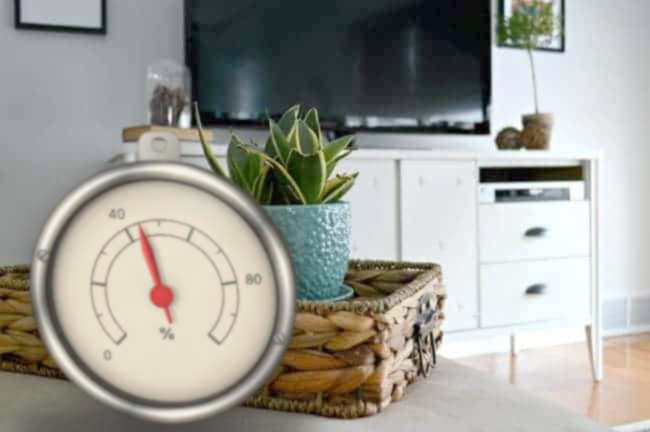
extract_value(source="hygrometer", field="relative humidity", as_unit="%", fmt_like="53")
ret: 45
